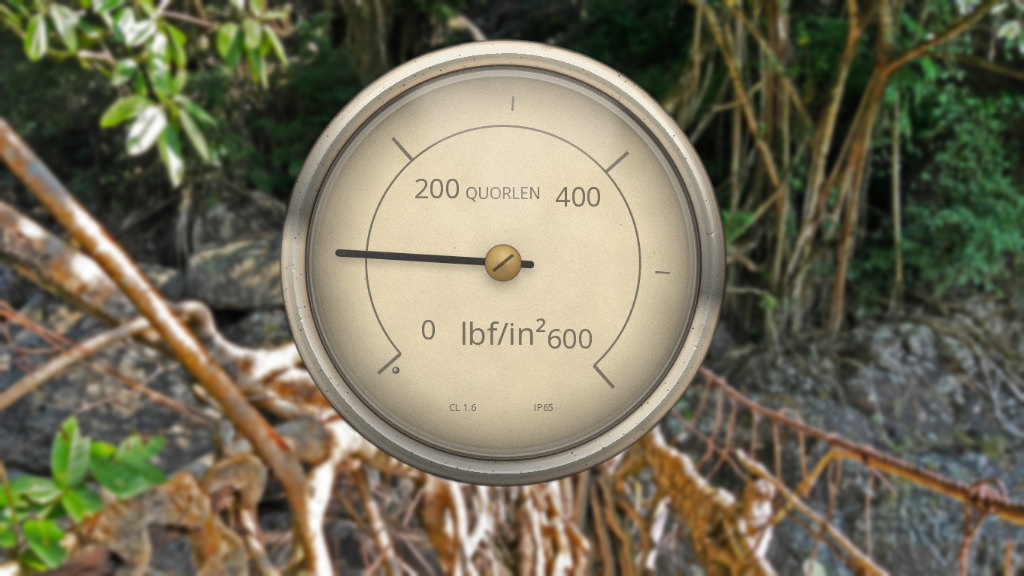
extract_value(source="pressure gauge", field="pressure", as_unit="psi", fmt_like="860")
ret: 100
